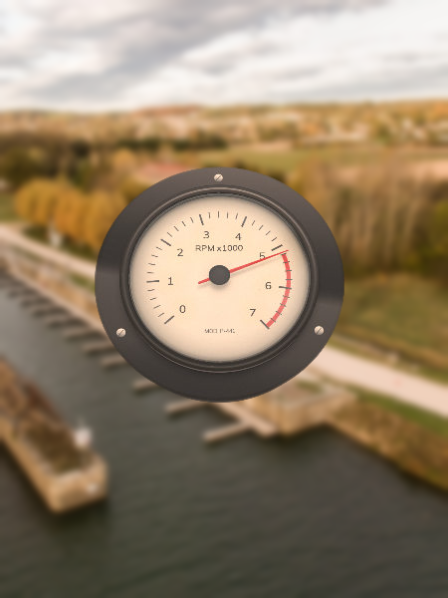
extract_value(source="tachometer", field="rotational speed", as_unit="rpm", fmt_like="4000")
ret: 5200
